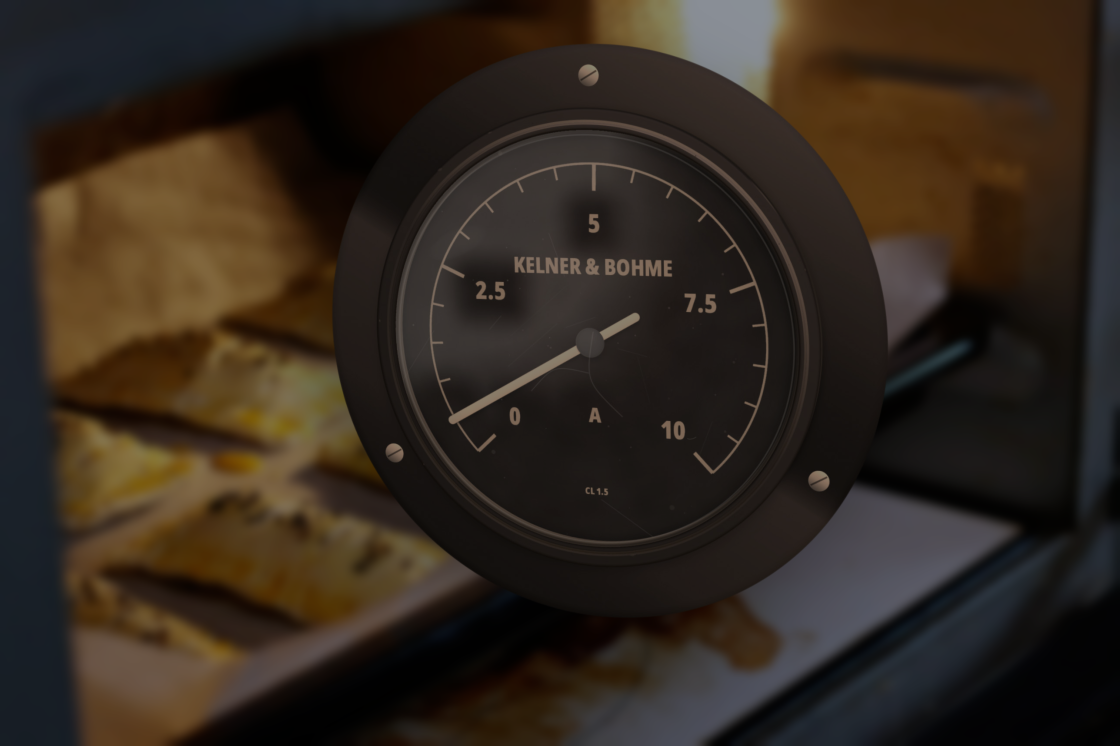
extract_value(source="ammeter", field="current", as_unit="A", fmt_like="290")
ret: 0.5
